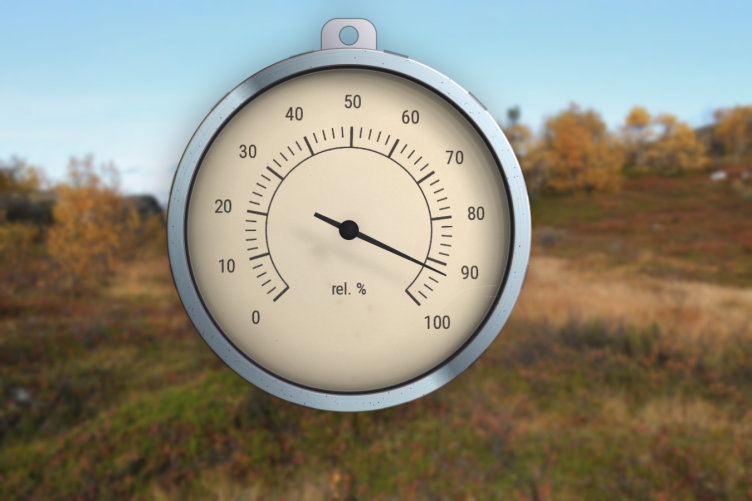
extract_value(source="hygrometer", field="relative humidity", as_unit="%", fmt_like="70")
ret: 92
